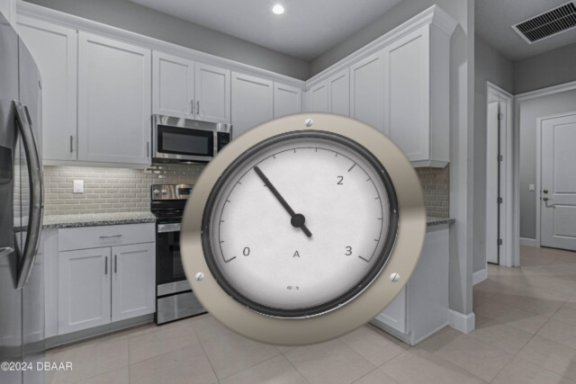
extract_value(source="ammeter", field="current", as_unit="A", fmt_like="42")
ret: 1
